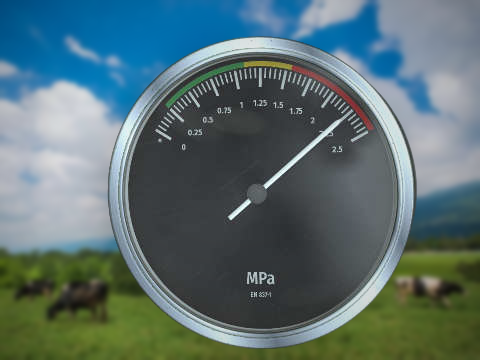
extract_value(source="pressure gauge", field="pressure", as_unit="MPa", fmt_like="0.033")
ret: 2.25
